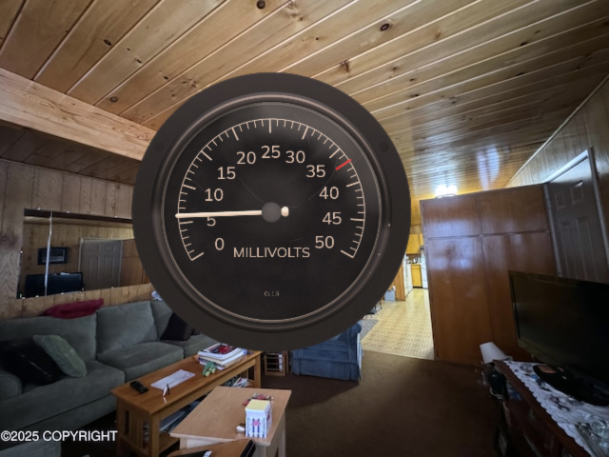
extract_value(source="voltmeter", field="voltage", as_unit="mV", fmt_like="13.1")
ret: 6
